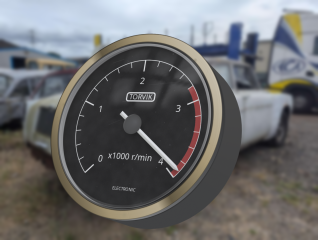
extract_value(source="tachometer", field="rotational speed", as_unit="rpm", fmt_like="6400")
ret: 3900
